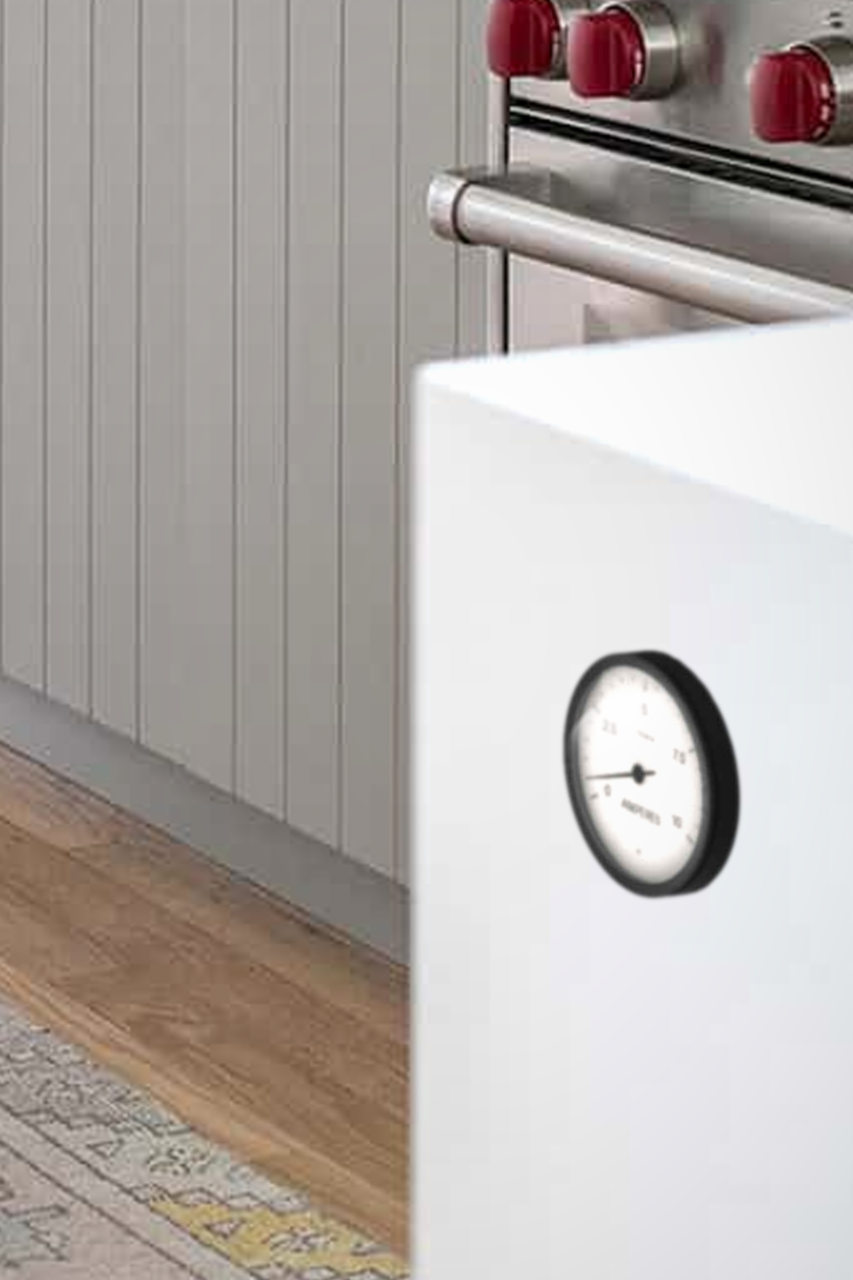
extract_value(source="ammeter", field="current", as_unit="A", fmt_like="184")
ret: 0.5
